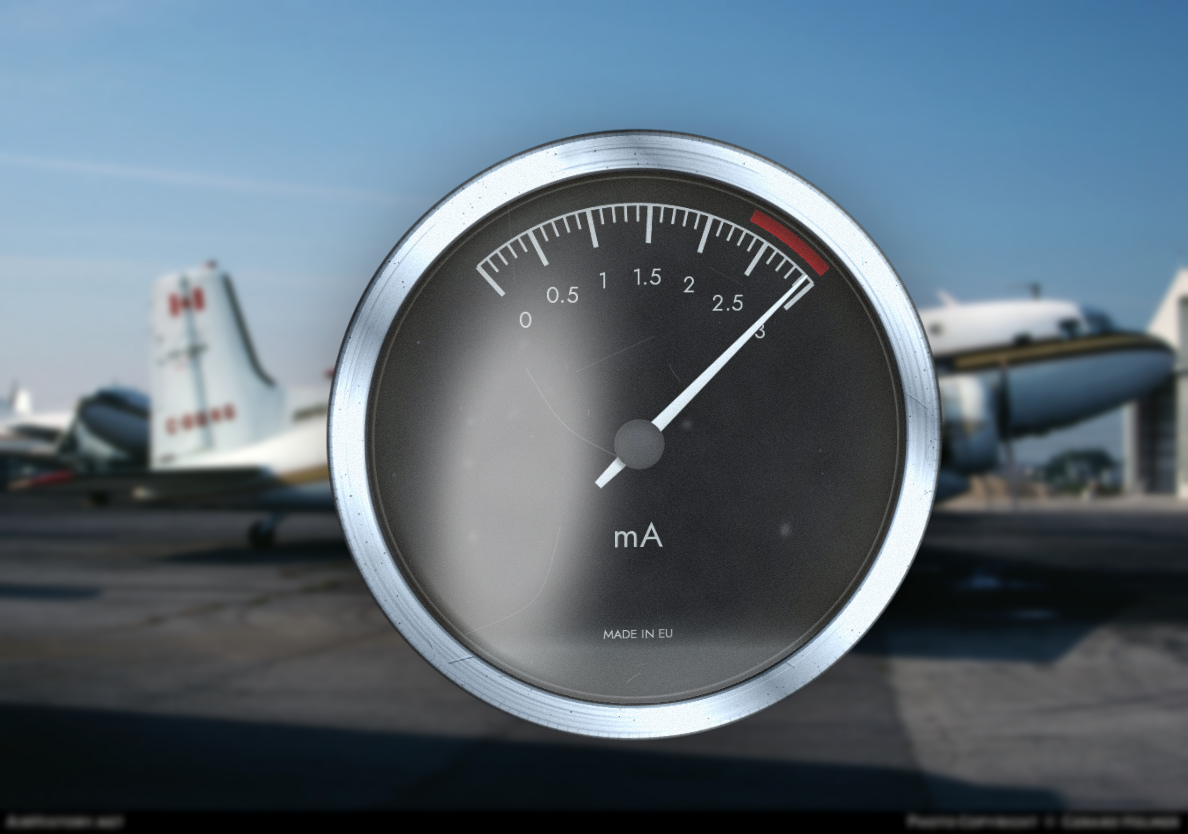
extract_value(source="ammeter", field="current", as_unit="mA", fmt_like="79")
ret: 2.9
